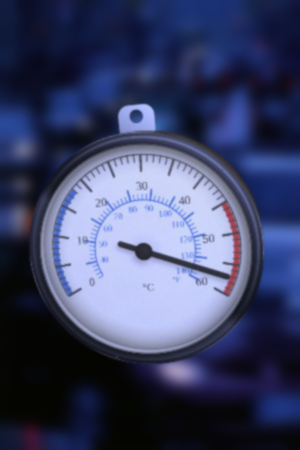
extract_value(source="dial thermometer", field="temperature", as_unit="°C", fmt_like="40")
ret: 57
